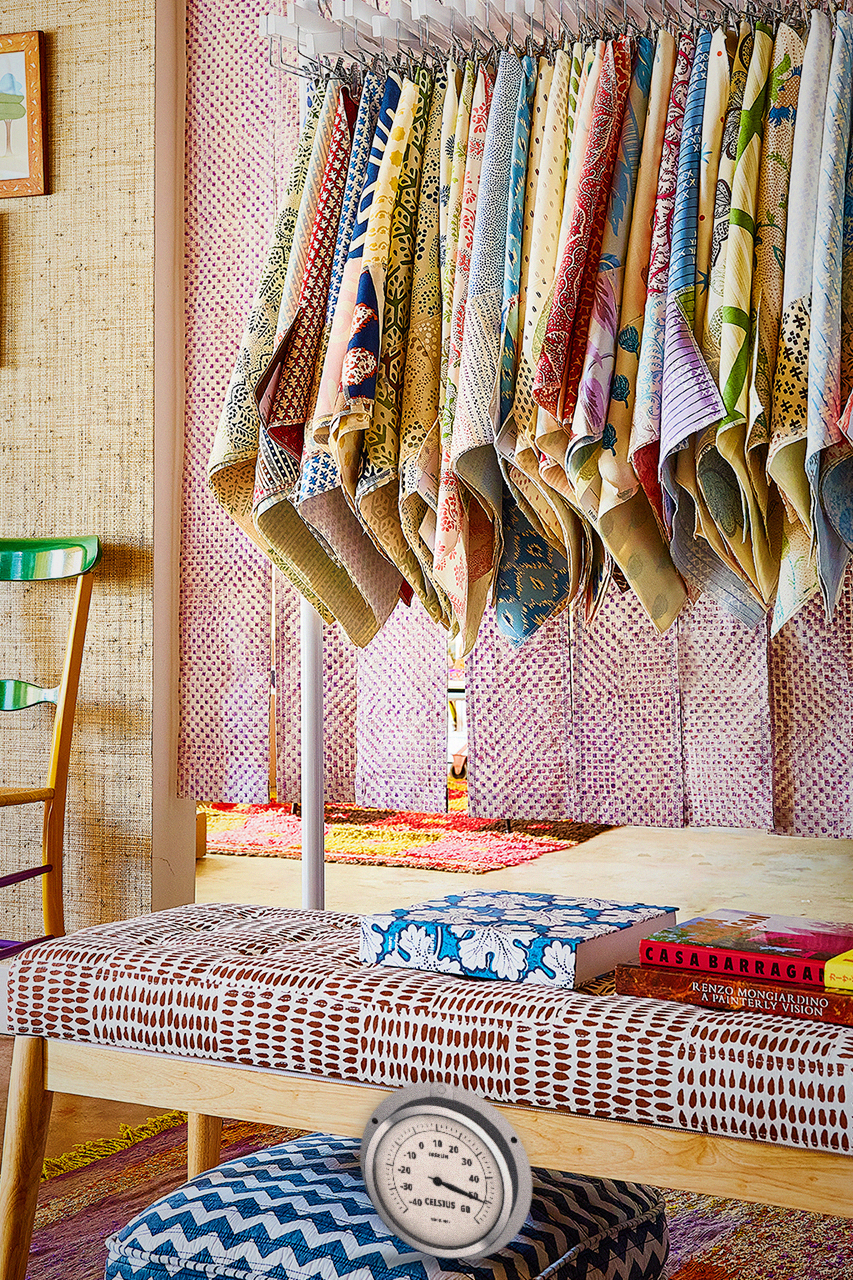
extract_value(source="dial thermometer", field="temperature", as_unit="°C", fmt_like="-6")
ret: 50
